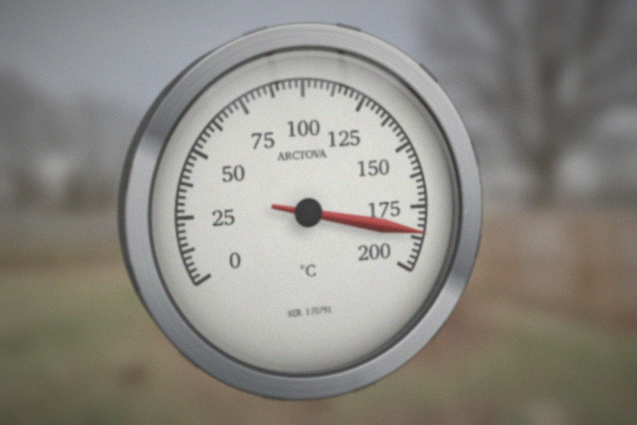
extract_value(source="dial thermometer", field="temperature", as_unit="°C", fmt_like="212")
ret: 185
